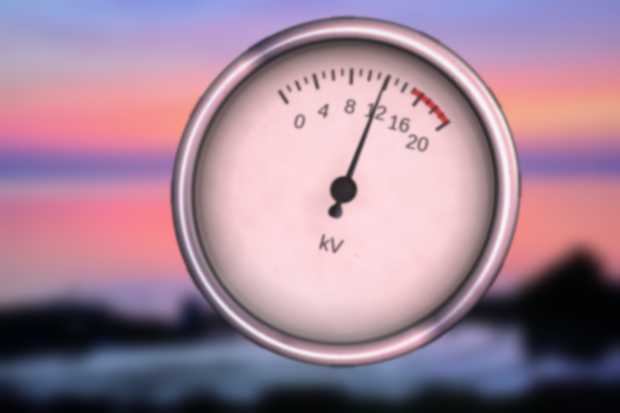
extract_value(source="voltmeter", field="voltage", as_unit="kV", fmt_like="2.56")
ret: 12
